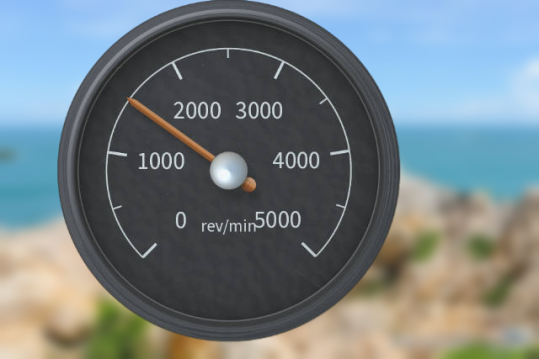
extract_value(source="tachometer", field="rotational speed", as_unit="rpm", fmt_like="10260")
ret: 1500
